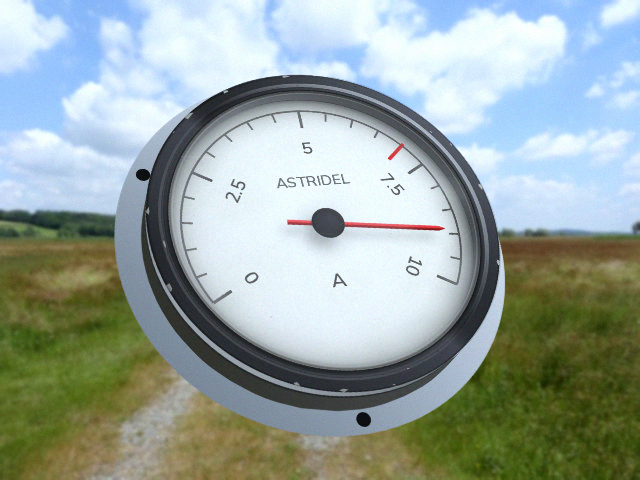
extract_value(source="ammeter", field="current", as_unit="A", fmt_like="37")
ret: 9
